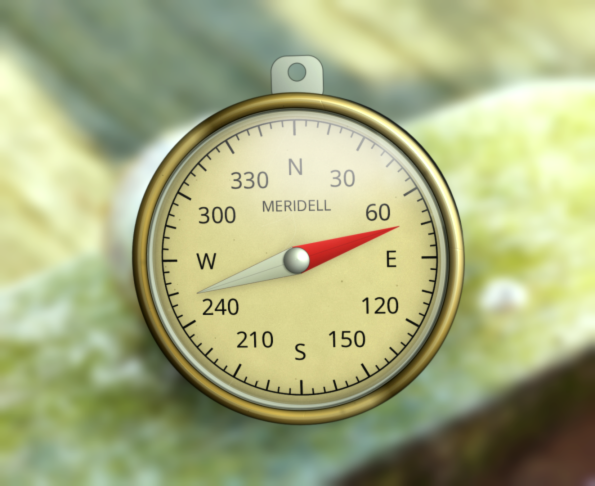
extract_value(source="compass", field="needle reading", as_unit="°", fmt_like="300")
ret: 72.5
